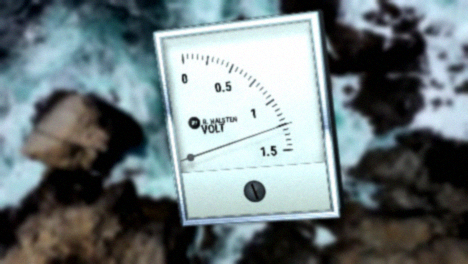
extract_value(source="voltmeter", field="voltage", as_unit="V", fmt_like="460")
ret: 1.25
